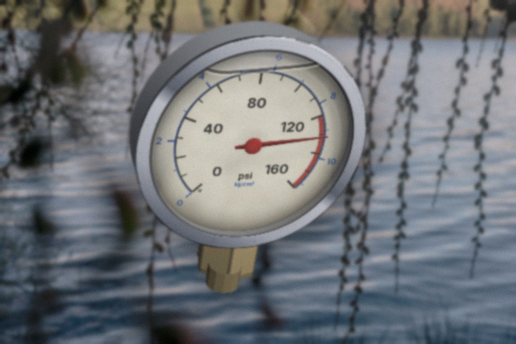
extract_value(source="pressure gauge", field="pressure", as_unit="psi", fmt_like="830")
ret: 130
